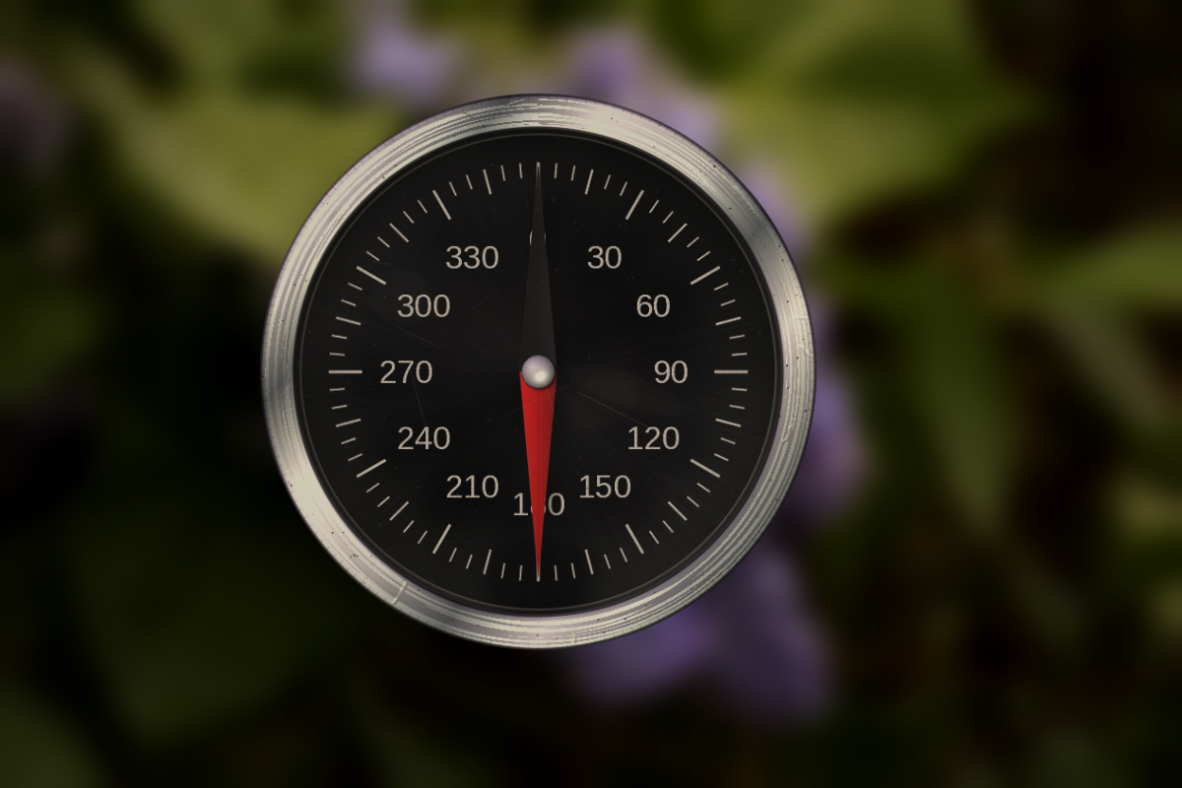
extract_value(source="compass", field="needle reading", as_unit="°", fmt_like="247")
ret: 180
